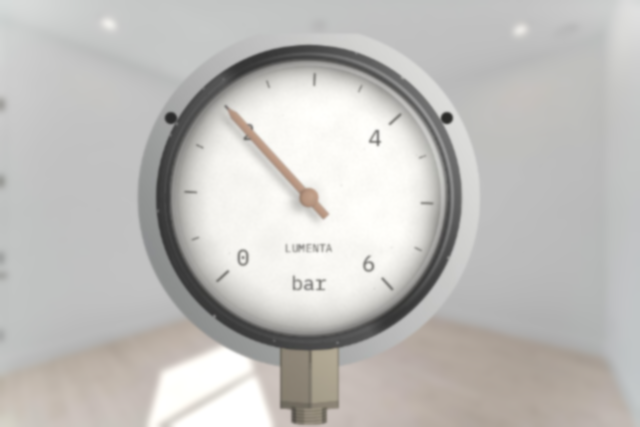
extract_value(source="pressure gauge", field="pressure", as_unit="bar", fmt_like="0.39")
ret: 2
